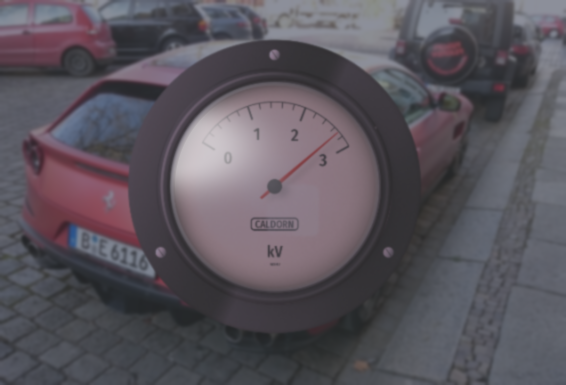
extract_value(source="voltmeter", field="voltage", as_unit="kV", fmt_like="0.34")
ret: 2.7
